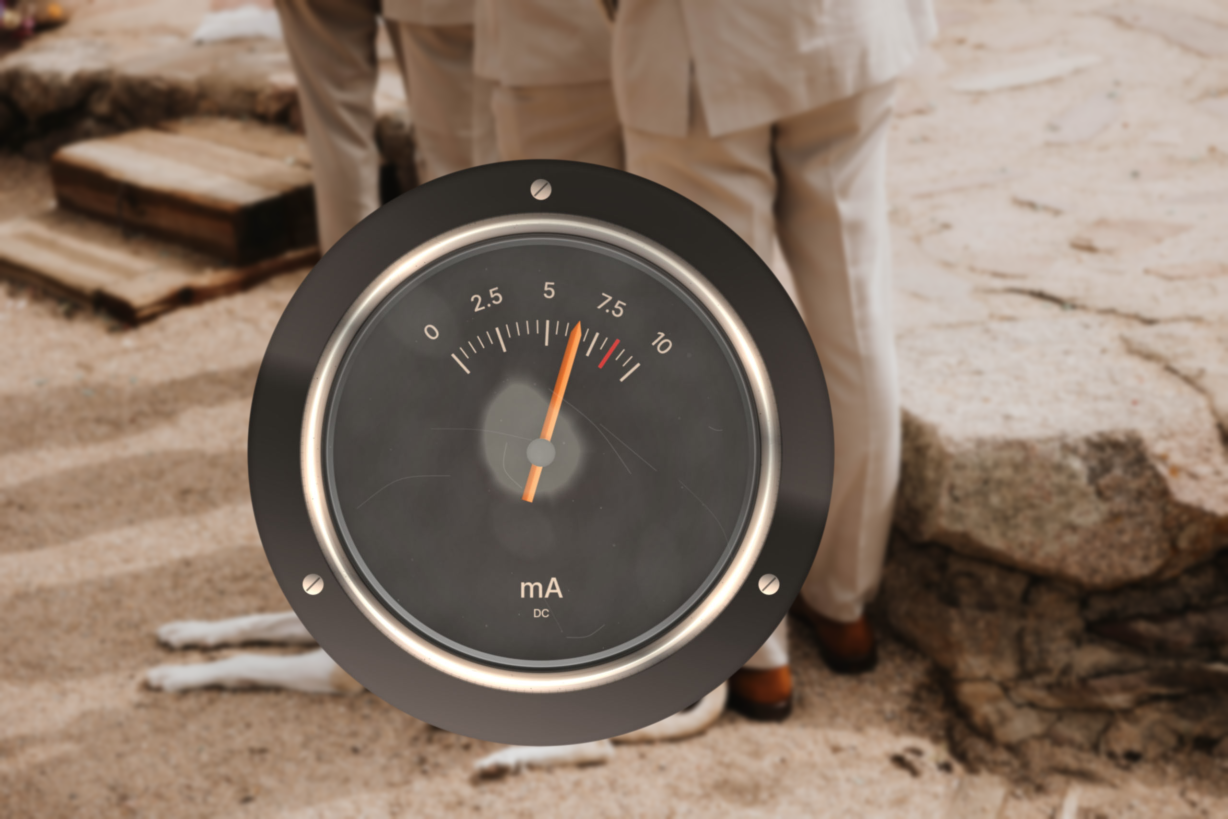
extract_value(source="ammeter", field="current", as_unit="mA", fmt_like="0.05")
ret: 6.5
